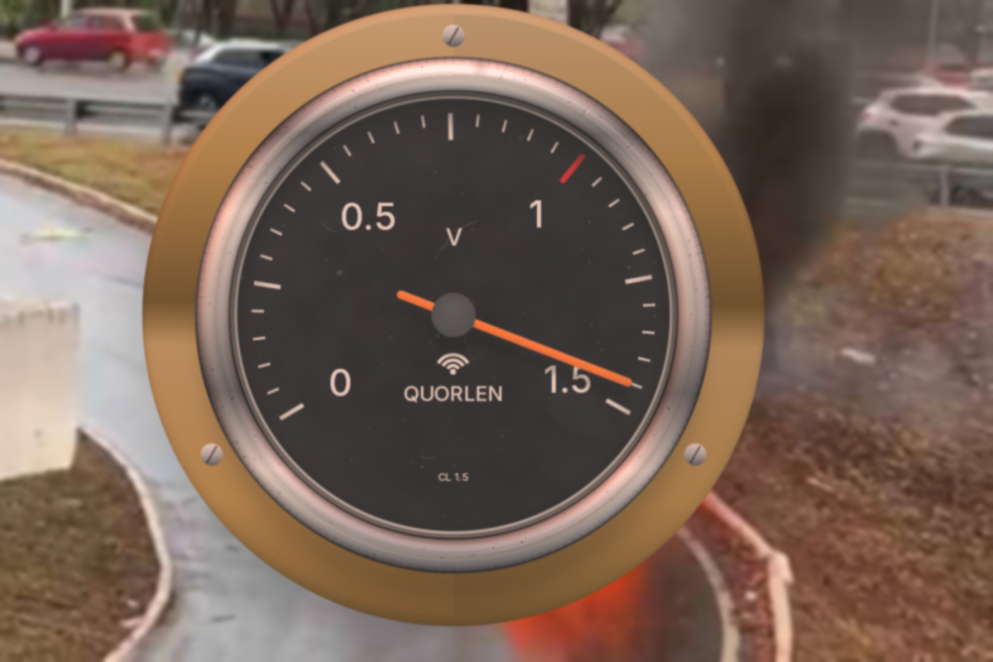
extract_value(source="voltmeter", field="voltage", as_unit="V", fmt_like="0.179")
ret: 1.45
